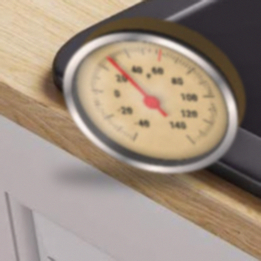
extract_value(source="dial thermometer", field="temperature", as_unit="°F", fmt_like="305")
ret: 30
